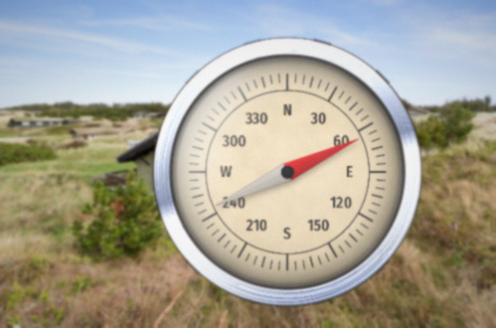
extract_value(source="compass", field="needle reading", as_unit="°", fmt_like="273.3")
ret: 65
